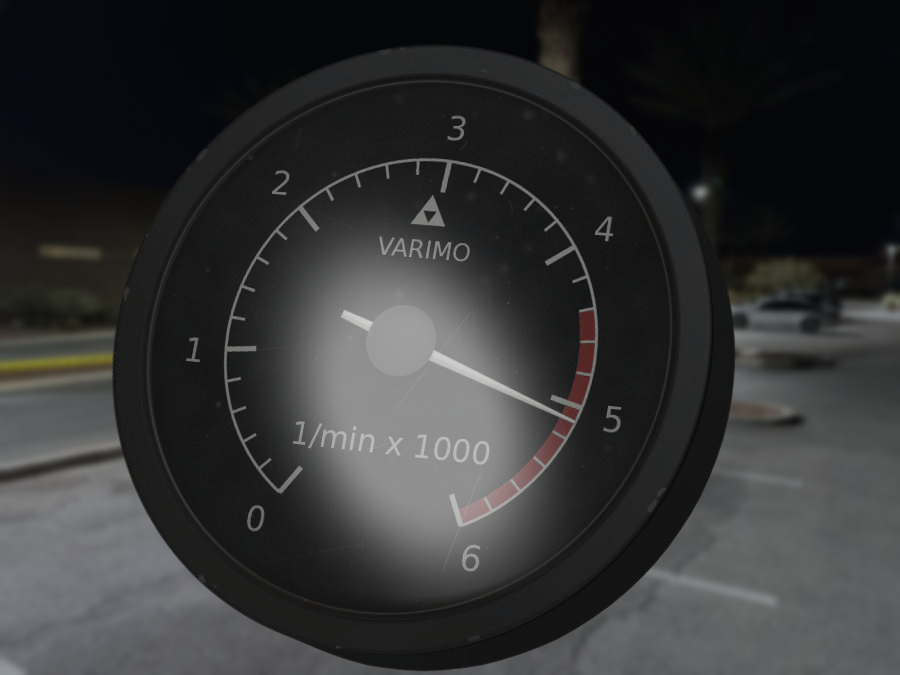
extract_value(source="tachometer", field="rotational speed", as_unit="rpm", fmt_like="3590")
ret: 5100
